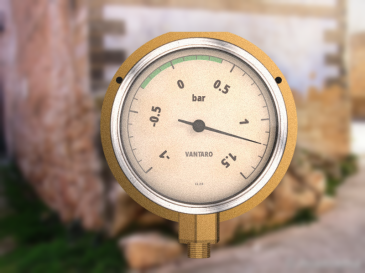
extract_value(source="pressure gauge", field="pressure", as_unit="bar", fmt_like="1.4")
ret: 1.2
